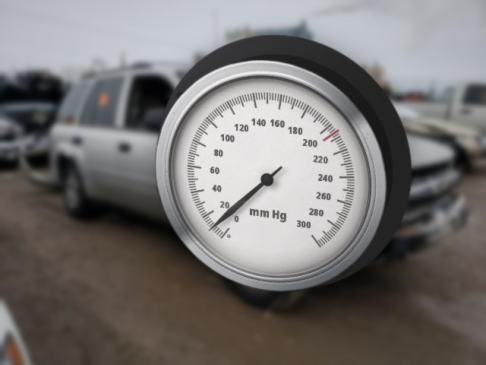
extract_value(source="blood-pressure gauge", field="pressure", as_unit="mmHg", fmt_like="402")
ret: 10
